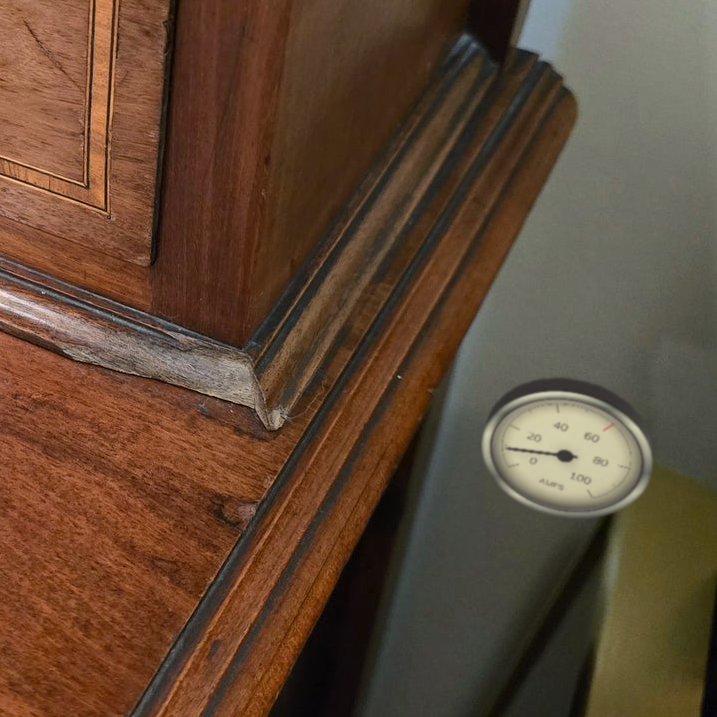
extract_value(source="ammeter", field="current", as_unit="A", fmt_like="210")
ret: 10
